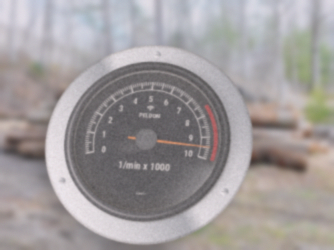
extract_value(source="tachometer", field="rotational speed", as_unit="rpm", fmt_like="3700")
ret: 9500
